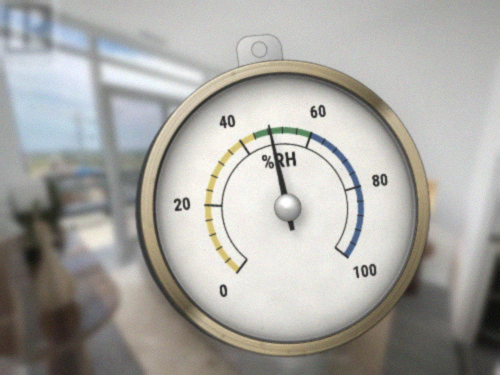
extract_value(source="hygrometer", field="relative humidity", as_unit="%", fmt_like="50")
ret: 48
